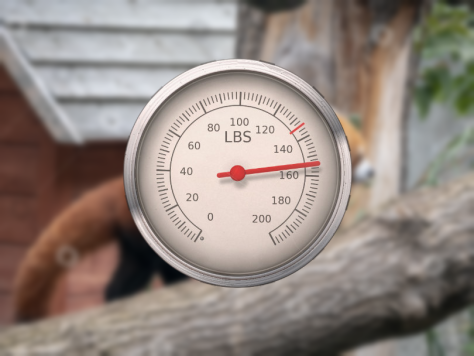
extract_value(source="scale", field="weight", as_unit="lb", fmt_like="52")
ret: 154
